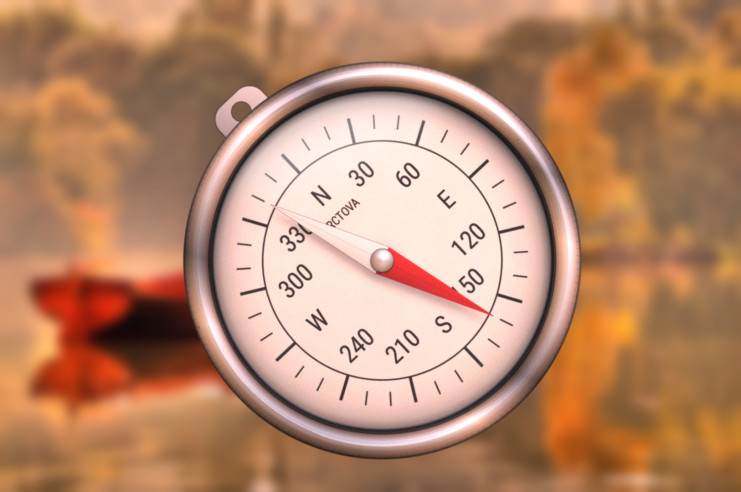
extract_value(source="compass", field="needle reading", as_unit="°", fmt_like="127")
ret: 160
